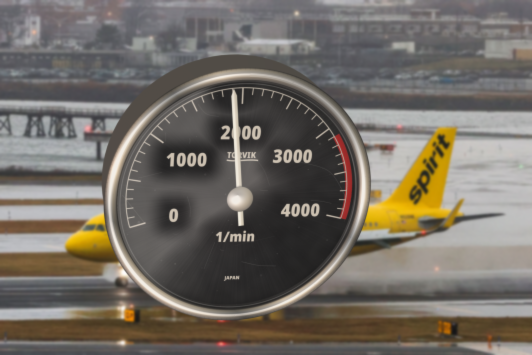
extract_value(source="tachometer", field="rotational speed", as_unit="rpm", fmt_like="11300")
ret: 1900
